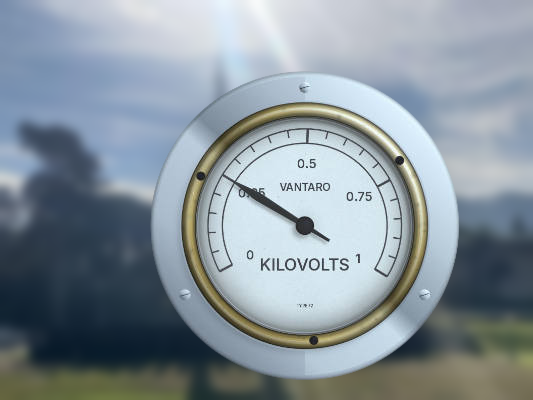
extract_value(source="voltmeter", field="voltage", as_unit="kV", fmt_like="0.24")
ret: 0.25
